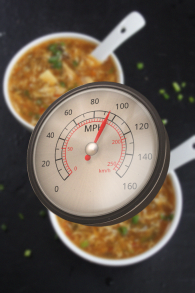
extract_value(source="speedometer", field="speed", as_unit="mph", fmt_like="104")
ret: 95
